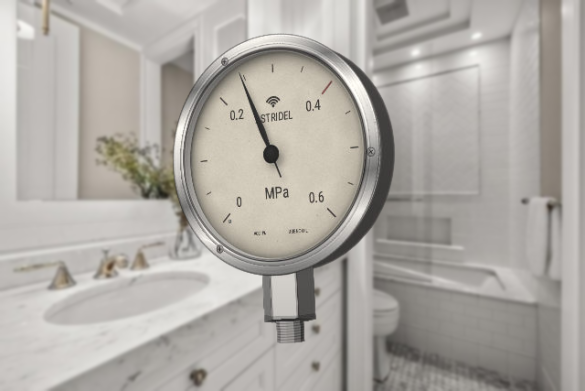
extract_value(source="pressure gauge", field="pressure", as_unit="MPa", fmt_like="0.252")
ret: 0.25
